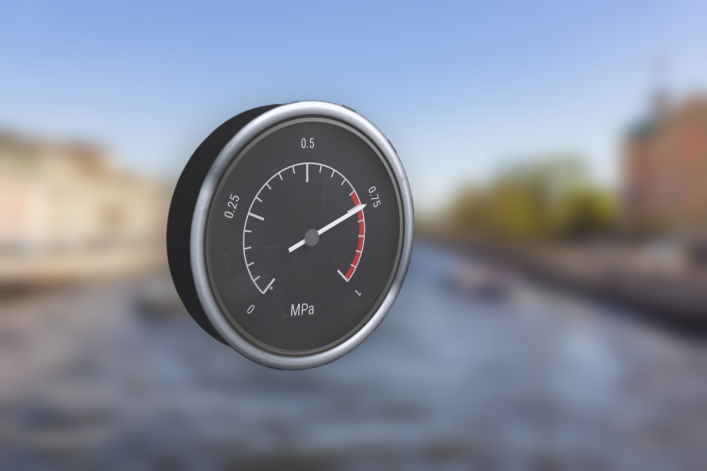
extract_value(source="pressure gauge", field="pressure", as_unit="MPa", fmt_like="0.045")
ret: 0.75
